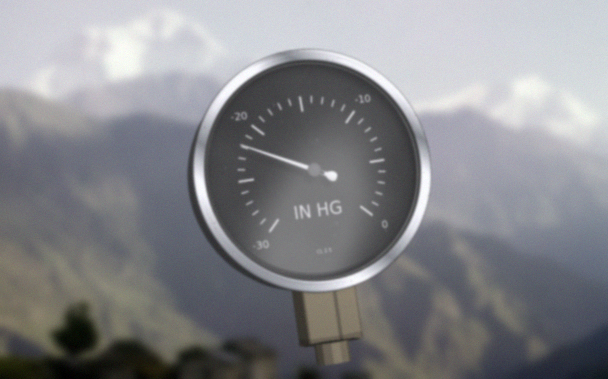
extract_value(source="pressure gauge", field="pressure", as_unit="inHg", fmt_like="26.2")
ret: -22
